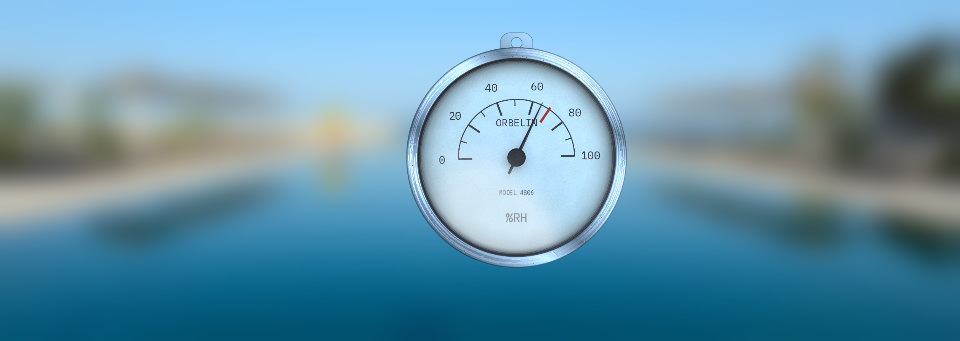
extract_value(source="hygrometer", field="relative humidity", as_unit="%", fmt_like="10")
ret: 65
